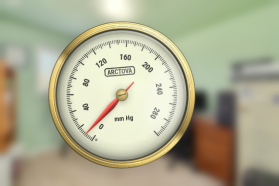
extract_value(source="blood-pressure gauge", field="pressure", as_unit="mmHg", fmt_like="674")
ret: 10
